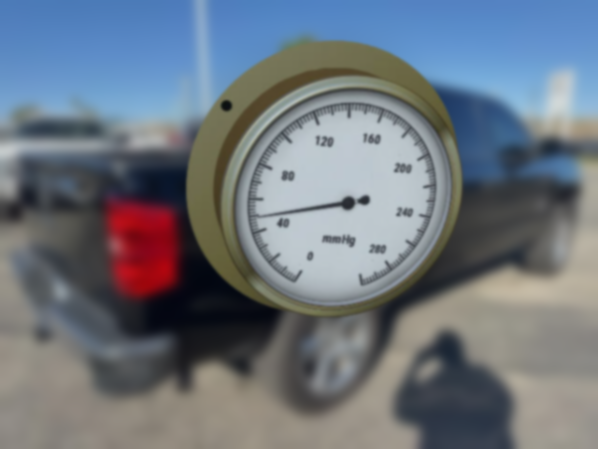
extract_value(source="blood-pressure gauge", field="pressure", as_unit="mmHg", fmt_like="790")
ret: 50
